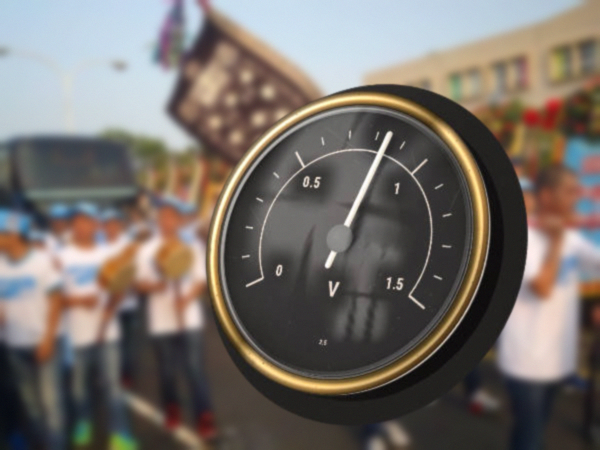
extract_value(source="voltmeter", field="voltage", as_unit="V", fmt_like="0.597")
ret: 0.85
